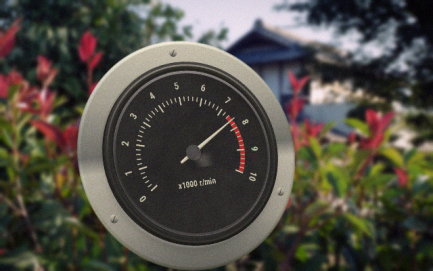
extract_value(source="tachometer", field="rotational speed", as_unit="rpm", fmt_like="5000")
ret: 7600
